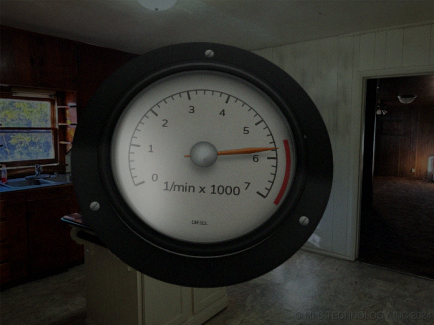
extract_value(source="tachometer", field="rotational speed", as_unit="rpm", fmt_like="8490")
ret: 5800
